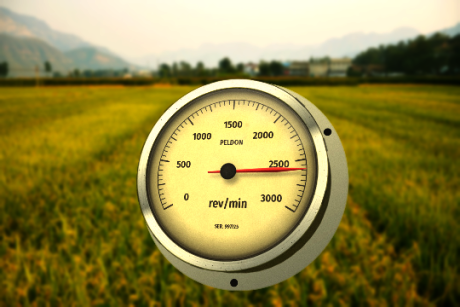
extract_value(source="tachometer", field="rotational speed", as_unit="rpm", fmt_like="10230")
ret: 2600
